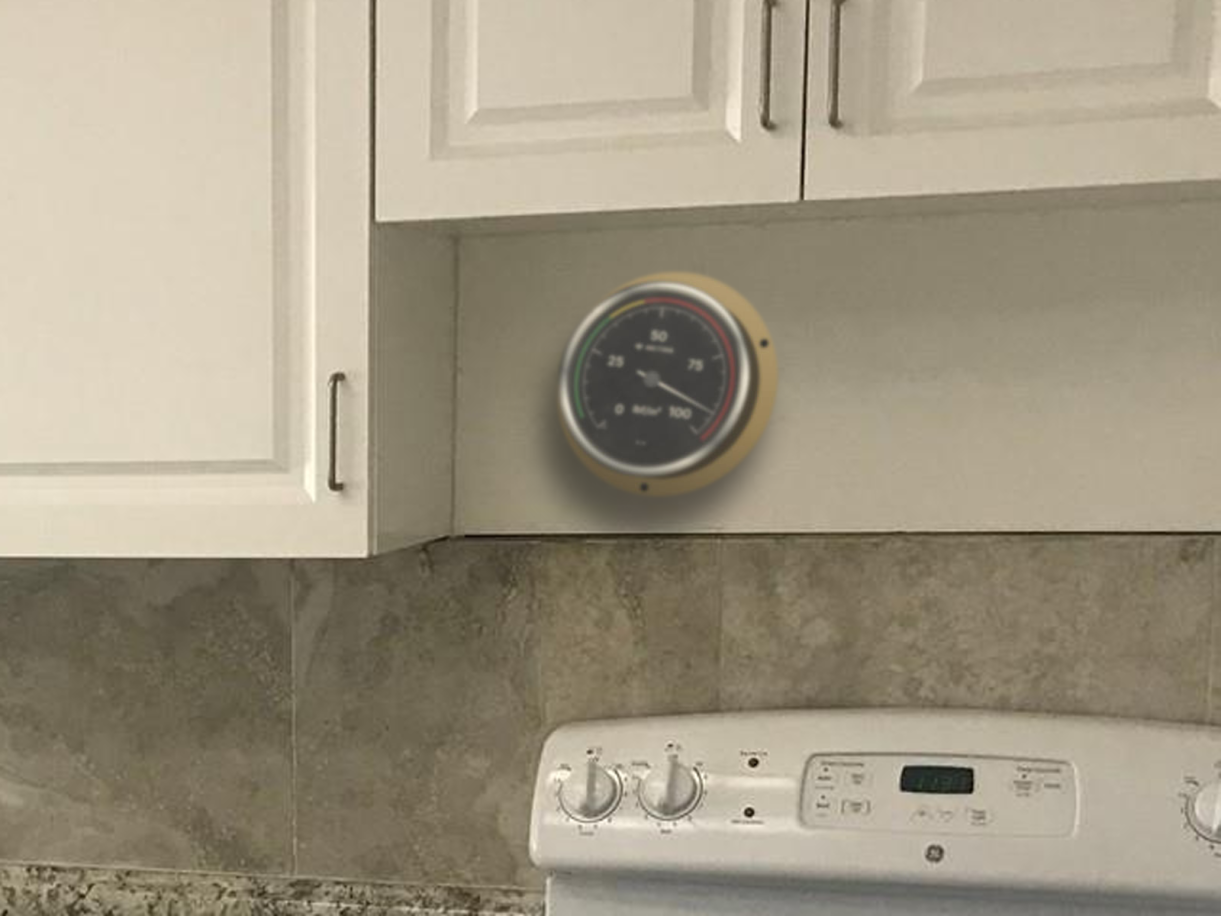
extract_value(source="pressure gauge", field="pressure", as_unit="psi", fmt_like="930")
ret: 92.5
